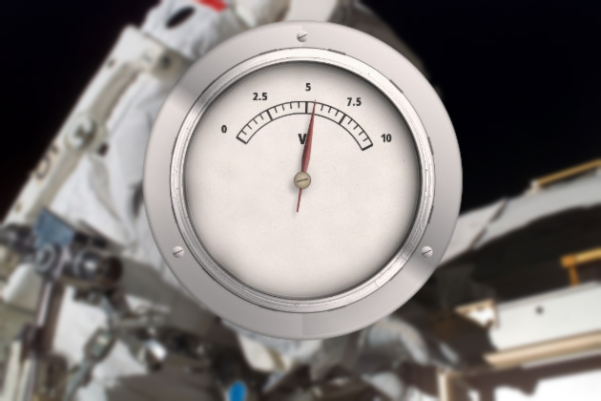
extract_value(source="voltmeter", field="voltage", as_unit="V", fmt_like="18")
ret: 5.5
